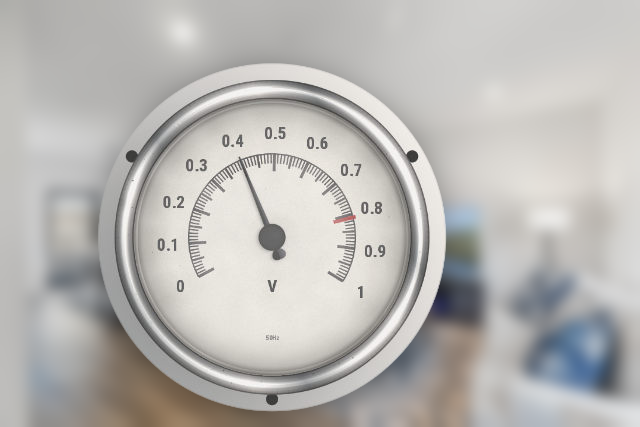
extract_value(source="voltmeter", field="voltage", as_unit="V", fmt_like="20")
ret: 0.4
